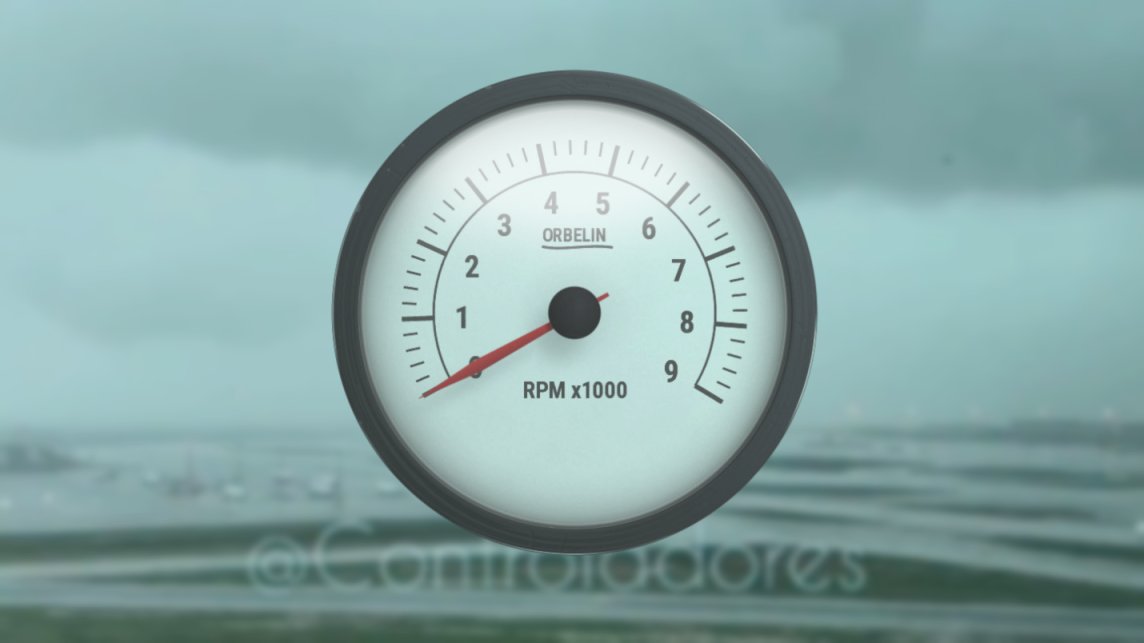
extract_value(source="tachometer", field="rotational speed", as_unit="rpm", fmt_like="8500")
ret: 0
